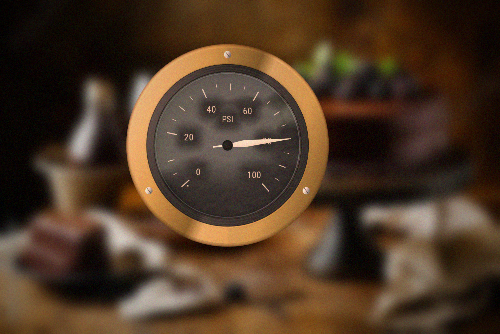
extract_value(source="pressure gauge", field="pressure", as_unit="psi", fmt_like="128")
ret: 80
